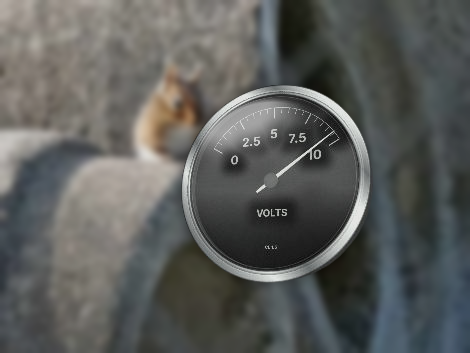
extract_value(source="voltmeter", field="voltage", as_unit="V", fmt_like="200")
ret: 9.5
